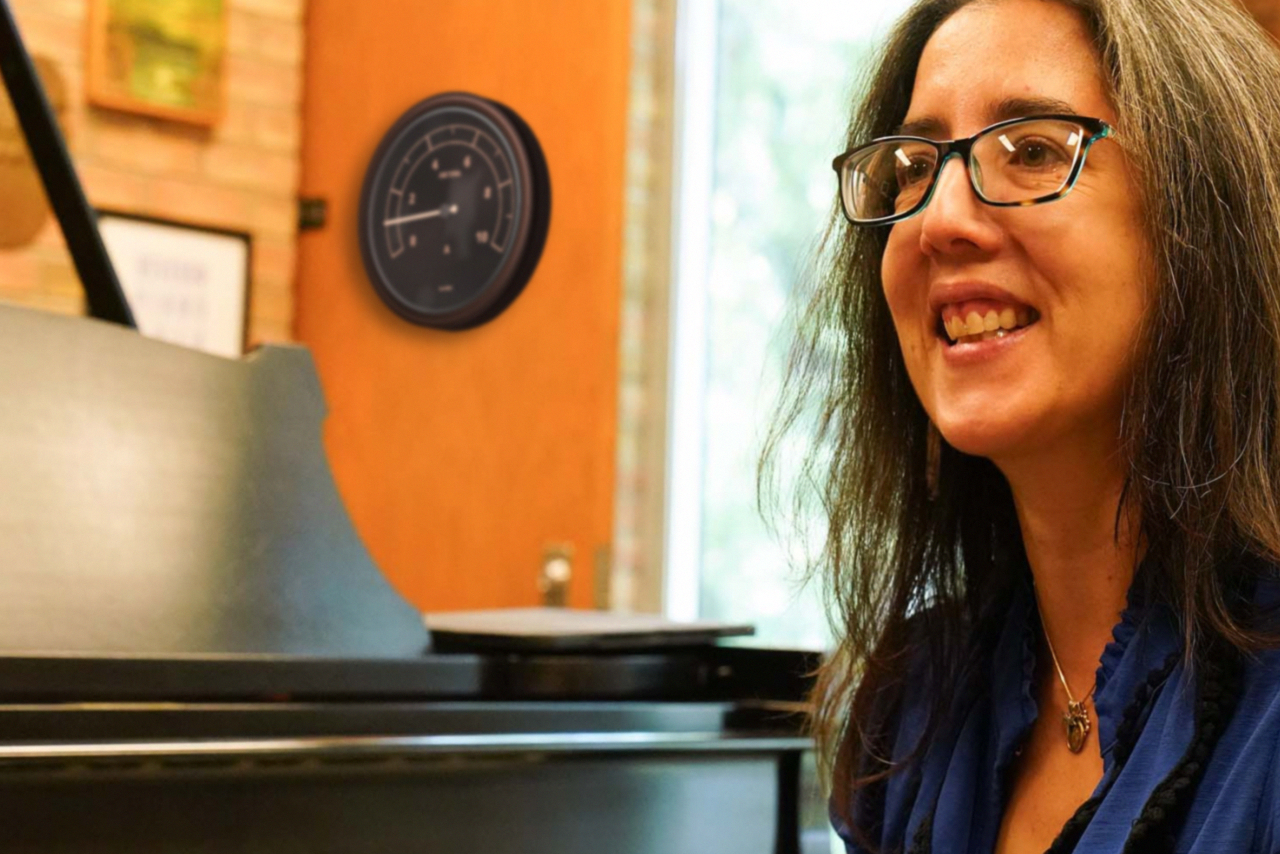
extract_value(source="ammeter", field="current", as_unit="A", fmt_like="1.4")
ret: 1
